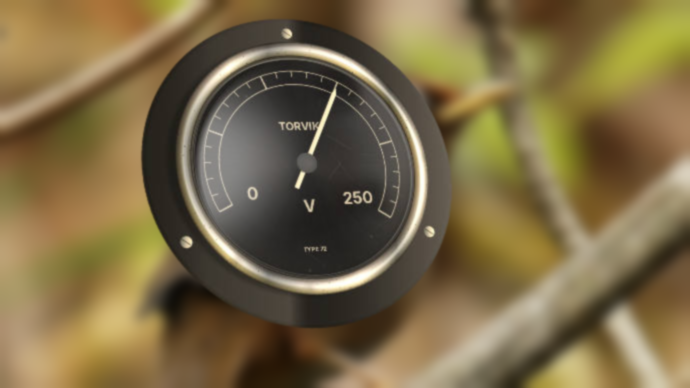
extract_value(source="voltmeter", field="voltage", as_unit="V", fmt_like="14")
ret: 150
